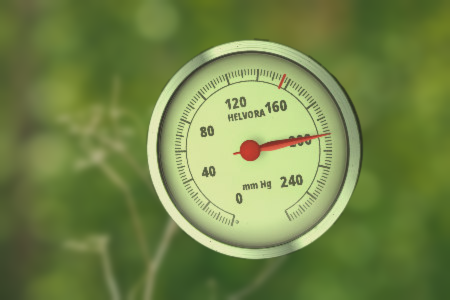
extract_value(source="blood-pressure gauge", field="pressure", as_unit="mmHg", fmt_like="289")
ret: 200
